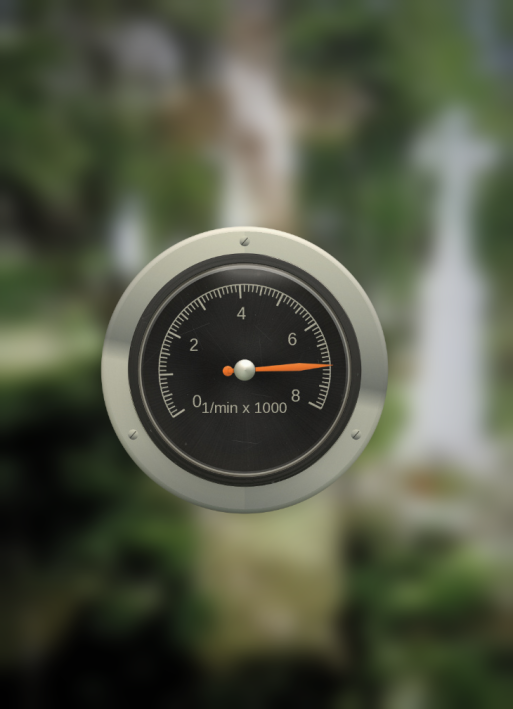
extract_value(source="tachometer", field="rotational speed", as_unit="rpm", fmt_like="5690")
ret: 7000
